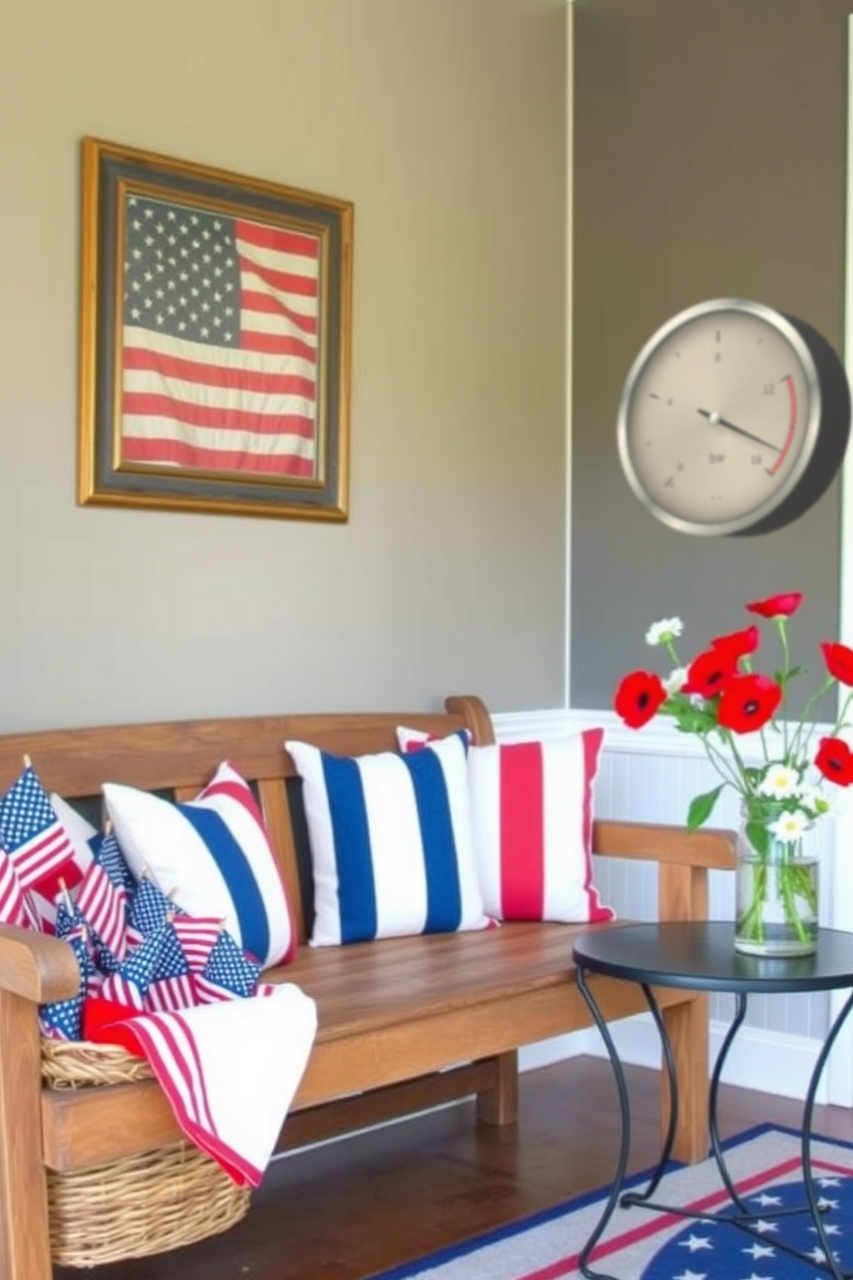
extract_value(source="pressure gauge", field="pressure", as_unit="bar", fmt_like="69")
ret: 15
